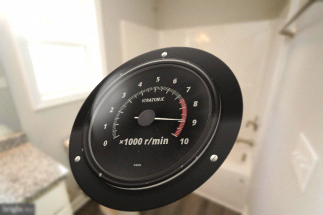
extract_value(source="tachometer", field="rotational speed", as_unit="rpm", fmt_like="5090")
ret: 9000
